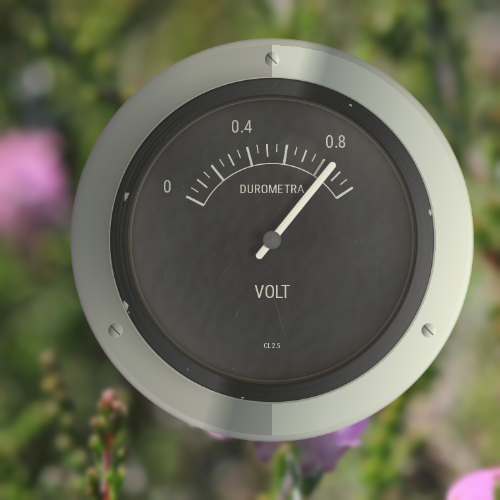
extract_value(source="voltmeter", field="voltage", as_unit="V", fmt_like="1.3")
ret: 0.85
